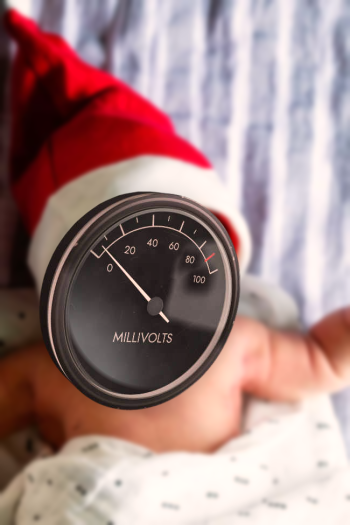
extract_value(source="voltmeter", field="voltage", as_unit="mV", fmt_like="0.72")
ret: 5
